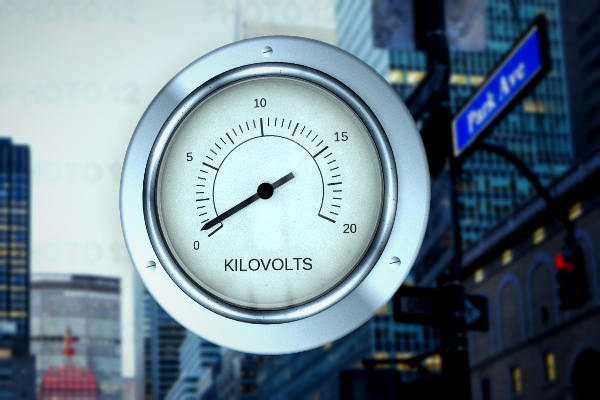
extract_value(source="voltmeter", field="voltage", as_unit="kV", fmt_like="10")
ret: 0.5
